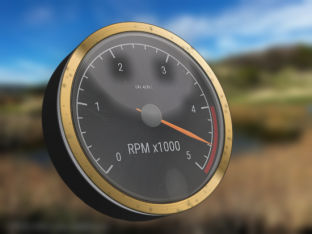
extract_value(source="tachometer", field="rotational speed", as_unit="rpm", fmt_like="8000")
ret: 4600
